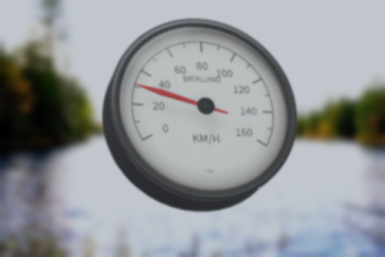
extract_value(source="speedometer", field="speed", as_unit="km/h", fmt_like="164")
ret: 30
